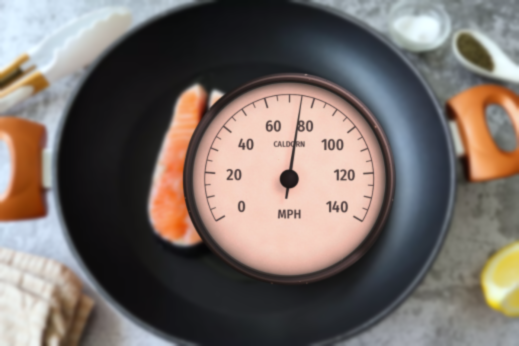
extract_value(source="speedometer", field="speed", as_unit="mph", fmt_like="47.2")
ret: 75
